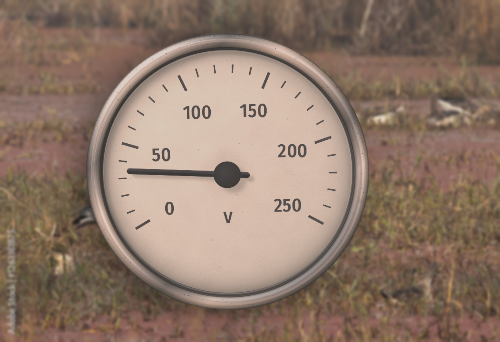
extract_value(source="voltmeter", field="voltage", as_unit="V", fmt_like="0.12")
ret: 35
